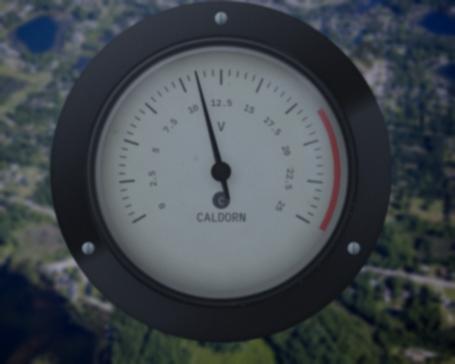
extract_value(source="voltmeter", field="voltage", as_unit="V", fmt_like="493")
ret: 11
